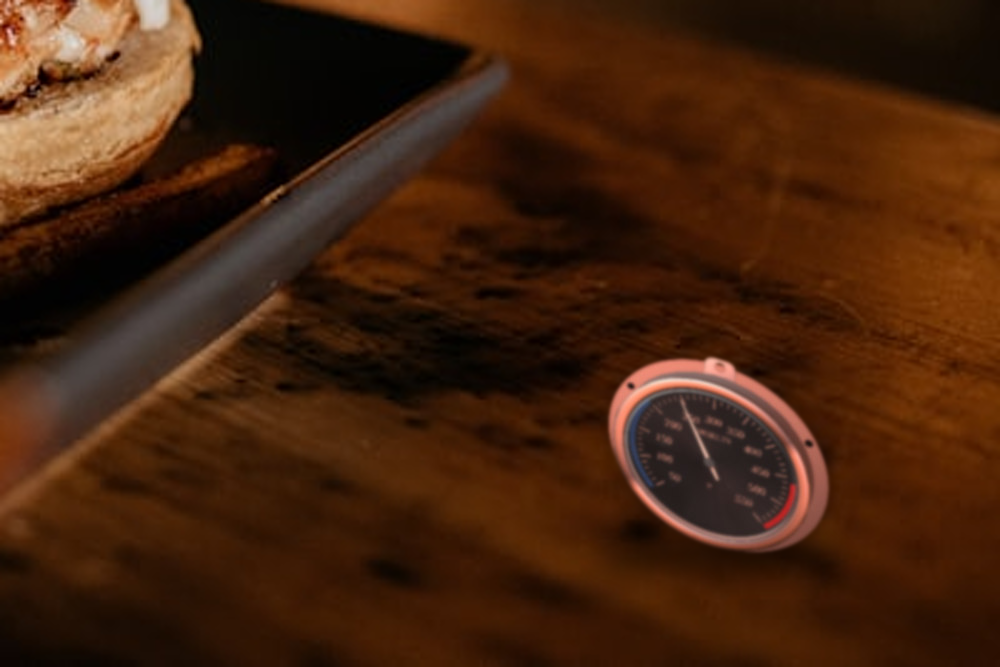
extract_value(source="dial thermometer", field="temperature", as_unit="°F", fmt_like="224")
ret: 250
